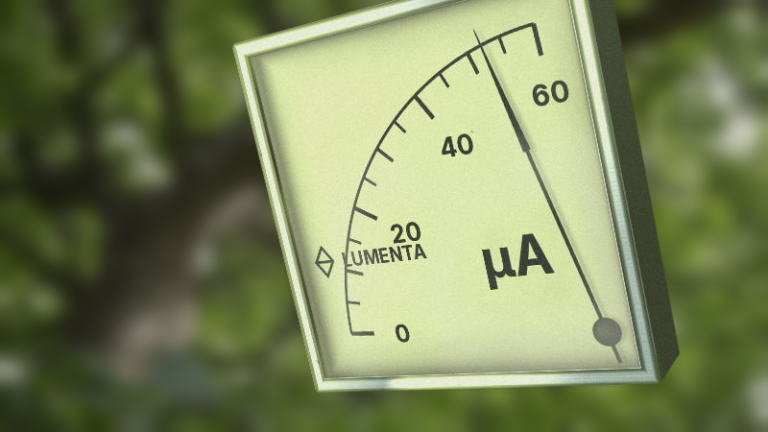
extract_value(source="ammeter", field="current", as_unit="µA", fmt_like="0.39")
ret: 52.5
